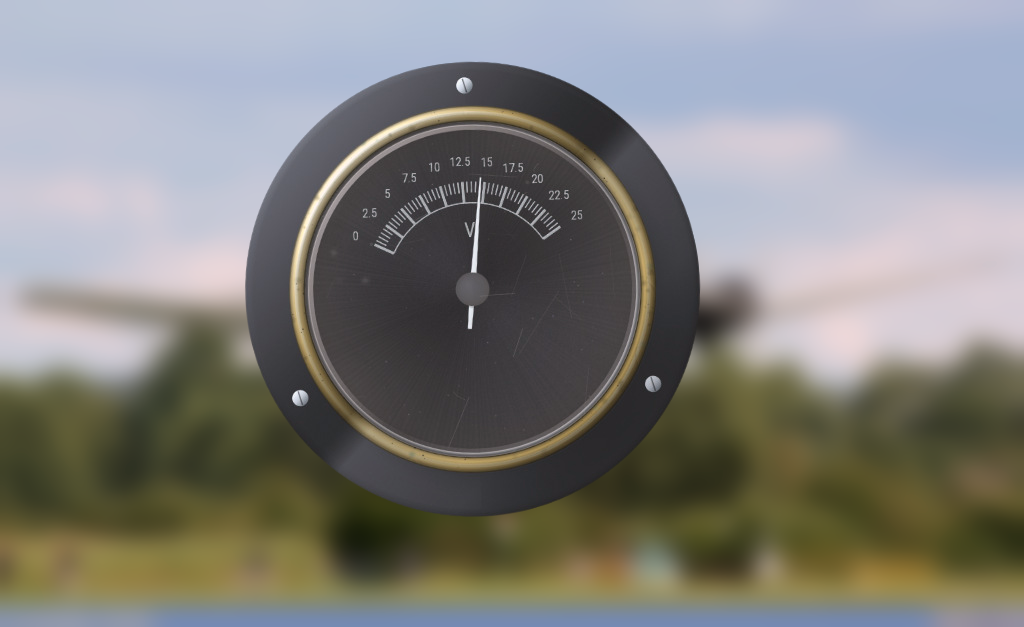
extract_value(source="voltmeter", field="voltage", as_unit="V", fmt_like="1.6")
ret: 14.5
